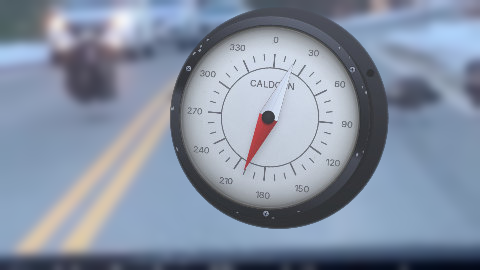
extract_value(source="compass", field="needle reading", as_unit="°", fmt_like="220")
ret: 200
